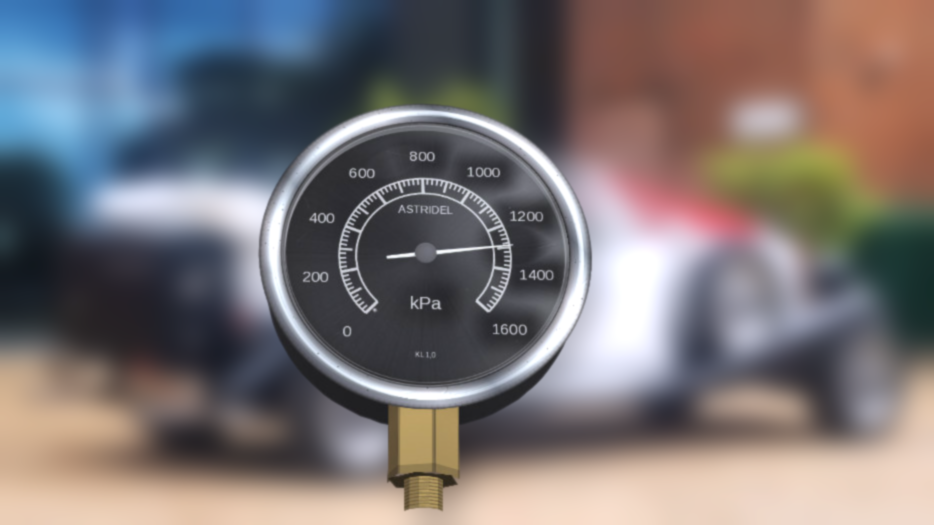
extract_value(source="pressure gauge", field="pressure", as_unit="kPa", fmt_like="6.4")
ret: 1300
